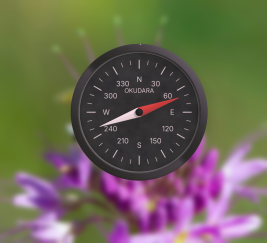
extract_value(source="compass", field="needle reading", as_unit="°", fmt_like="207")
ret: 70
